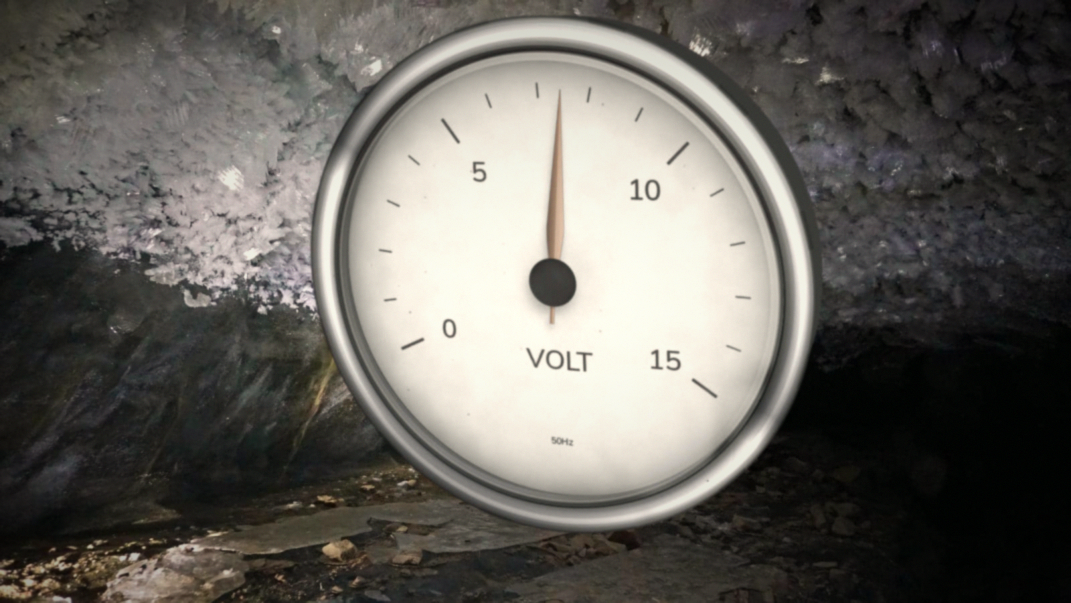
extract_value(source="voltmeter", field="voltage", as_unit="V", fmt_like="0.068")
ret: 7.5
